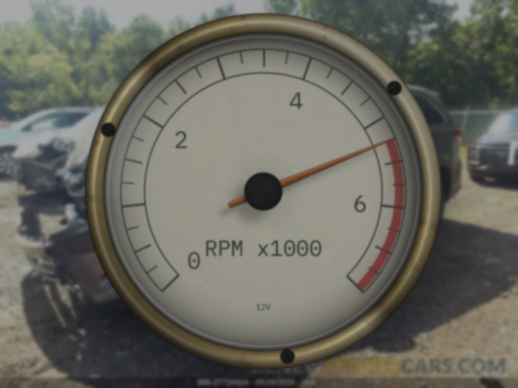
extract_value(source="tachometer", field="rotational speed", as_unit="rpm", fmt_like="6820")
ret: 5250
